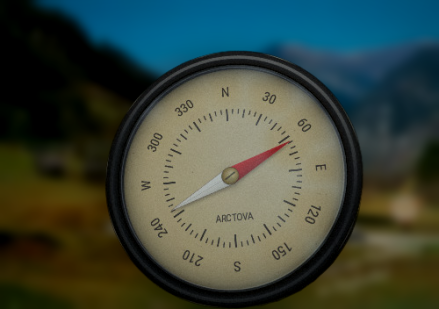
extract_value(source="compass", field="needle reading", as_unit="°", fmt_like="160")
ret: 65
